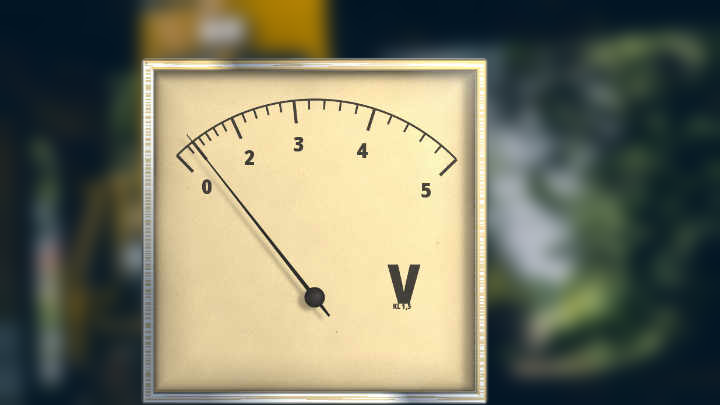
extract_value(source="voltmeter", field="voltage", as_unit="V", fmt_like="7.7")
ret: 1
